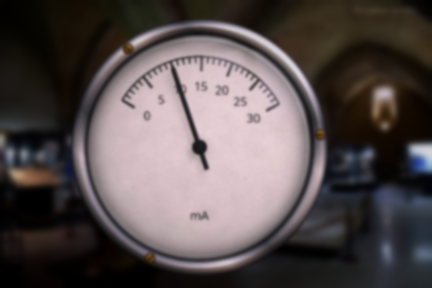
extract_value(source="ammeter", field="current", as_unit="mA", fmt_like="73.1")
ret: 10
